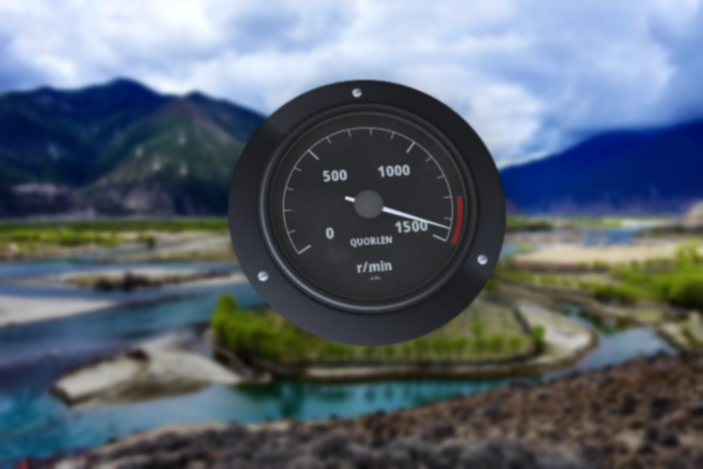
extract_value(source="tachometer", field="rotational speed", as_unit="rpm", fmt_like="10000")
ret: 1450
